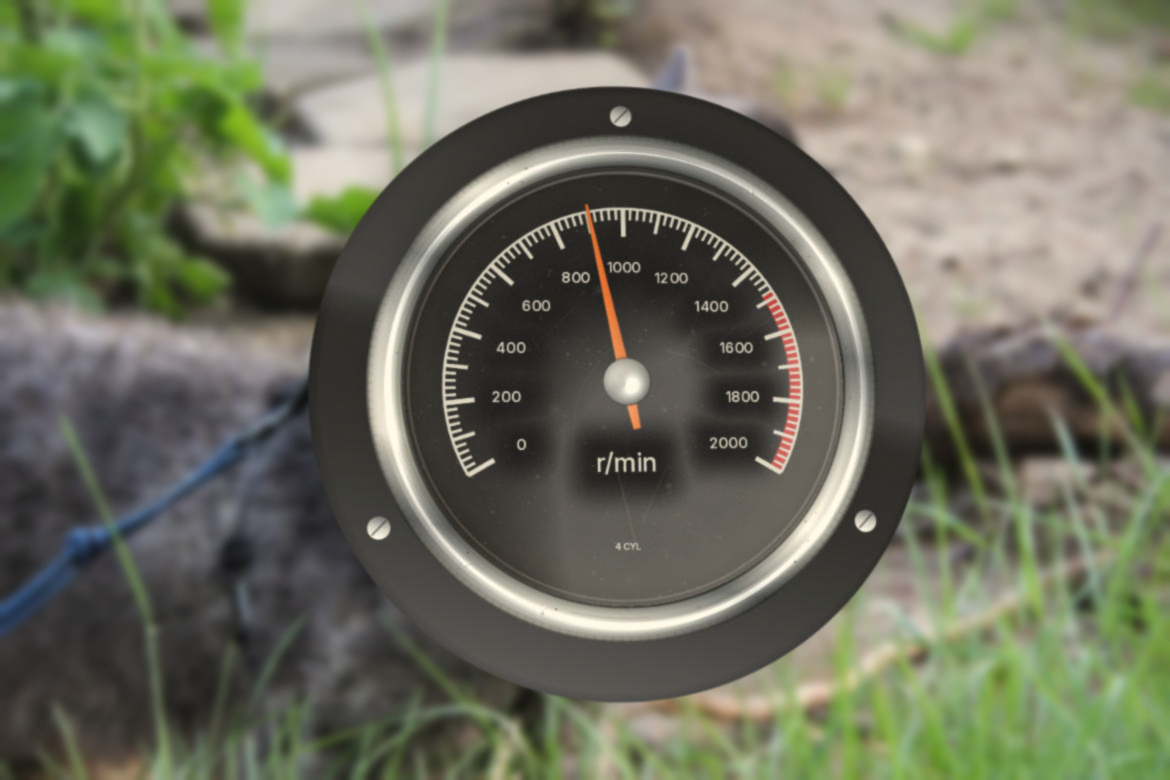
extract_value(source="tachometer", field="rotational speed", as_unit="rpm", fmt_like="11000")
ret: 900
